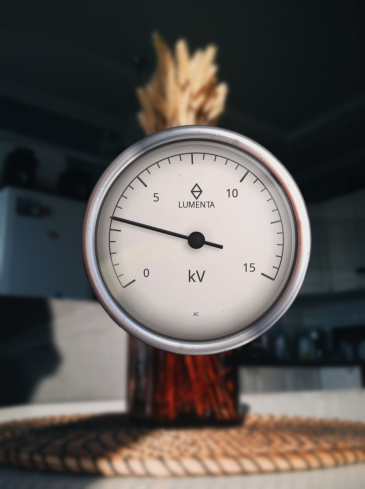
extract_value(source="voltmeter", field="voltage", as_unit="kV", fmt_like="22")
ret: 3
